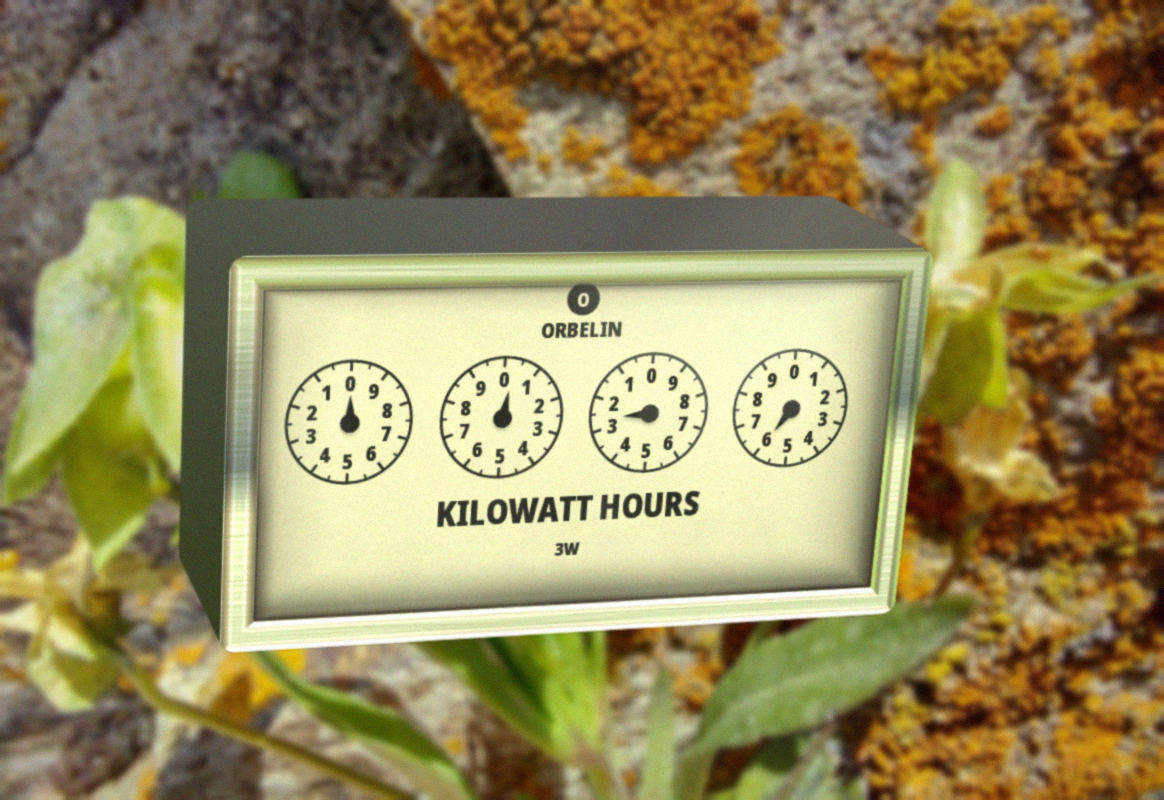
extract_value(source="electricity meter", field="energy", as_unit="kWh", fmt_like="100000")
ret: 26
